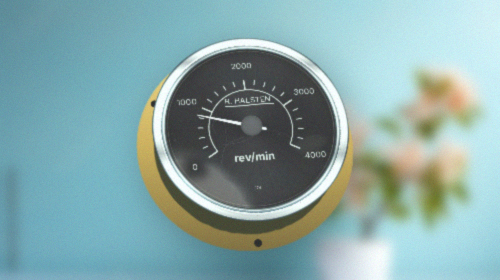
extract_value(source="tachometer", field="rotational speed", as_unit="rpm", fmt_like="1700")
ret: 800
